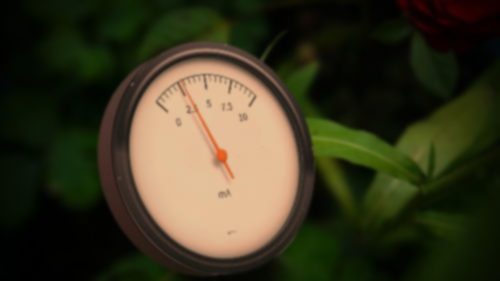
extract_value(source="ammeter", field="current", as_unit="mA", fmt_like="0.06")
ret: 2.5
